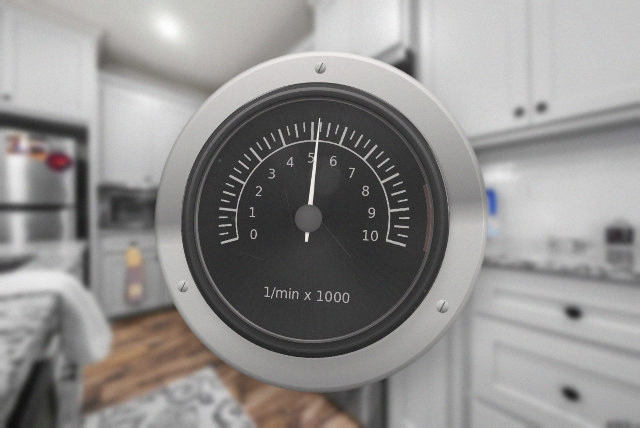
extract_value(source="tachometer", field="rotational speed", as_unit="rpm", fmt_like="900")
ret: 5250
